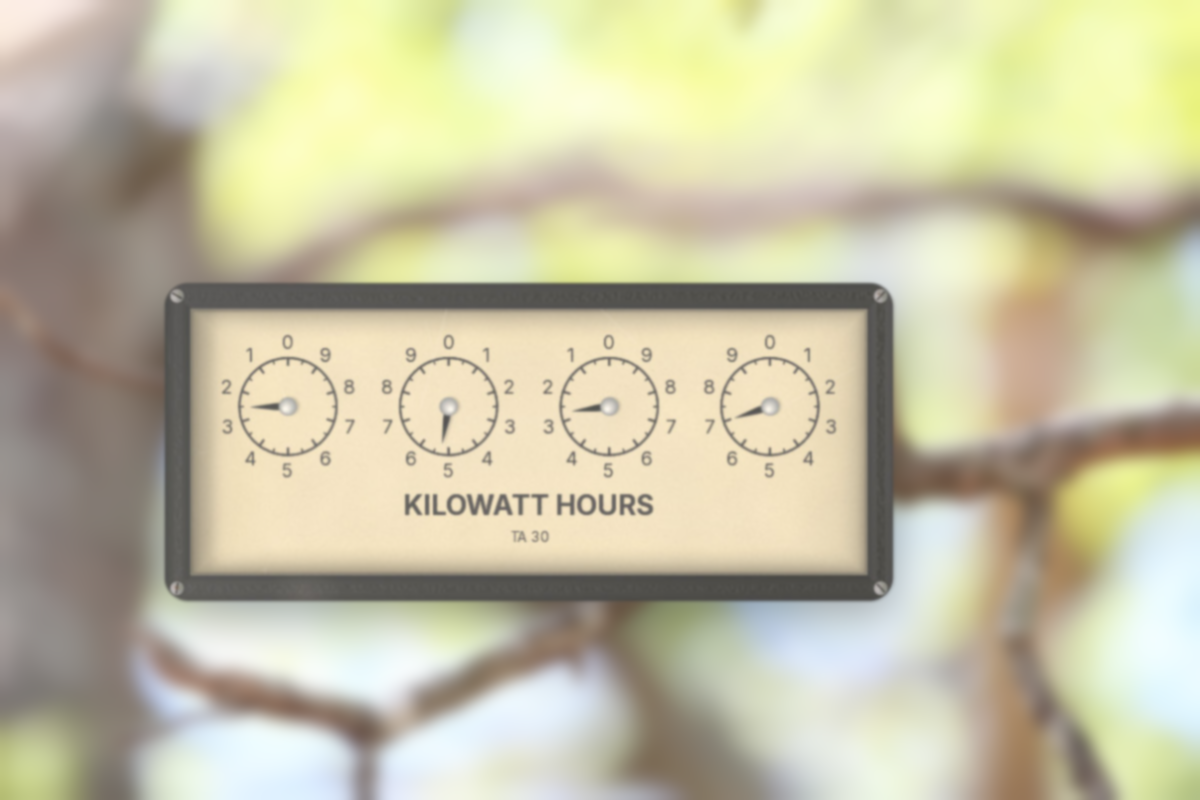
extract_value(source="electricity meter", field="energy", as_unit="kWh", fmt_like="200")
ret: 2527
